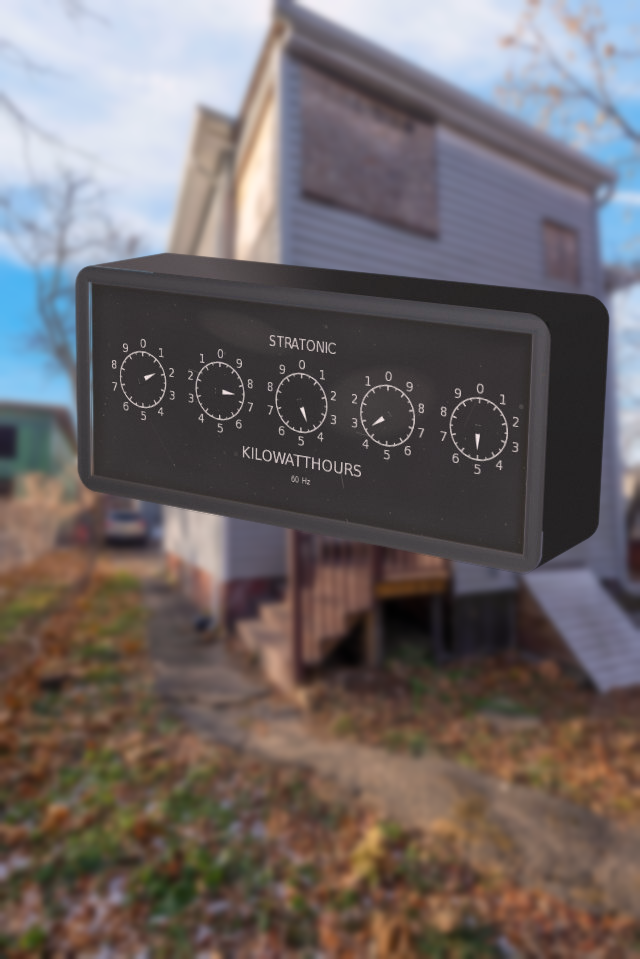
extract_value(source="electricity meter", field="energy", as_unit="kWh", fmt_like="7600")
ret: 17435
